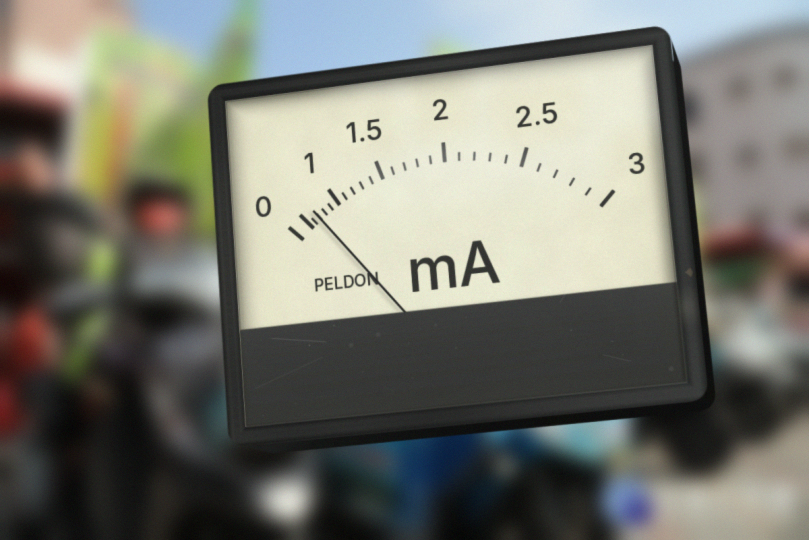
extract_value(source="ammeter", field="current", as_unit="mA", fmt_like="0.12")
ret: 0.7
